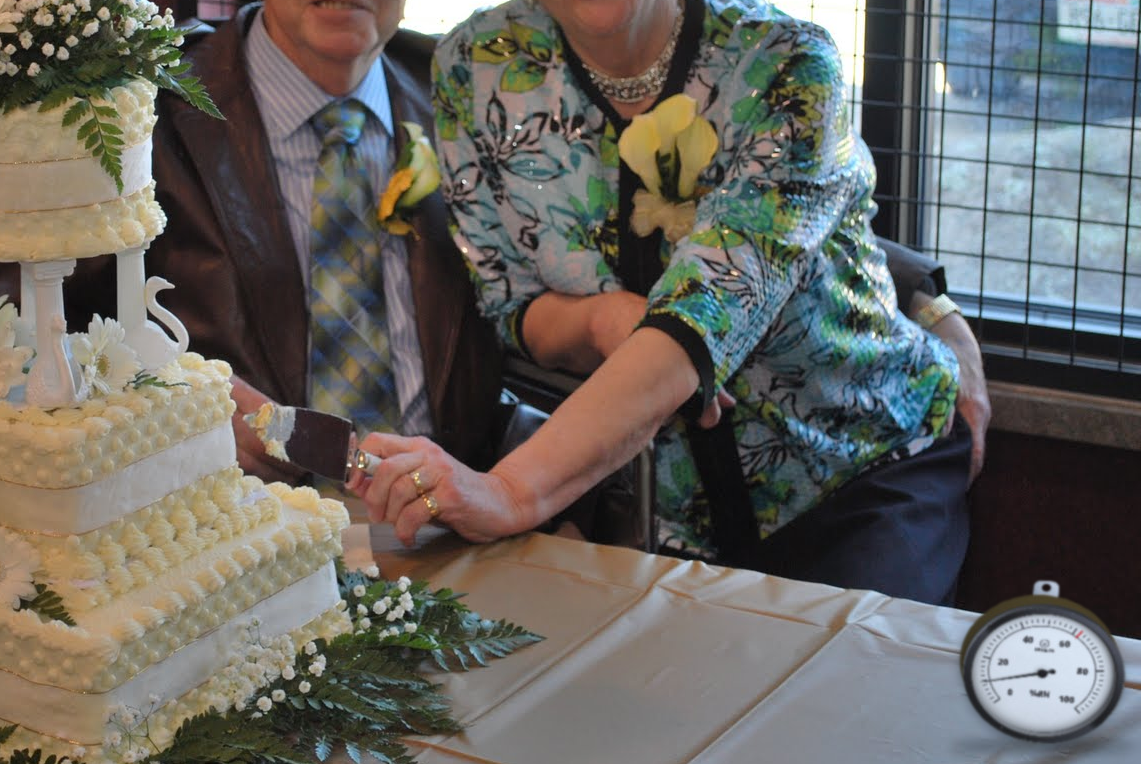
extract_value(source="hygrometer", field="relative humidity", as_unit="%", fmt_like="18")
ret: 10
